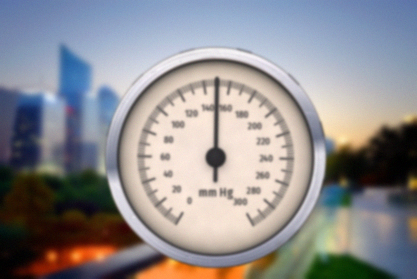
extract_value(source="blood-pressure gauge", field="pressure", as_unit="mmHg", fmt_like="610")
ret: 150
